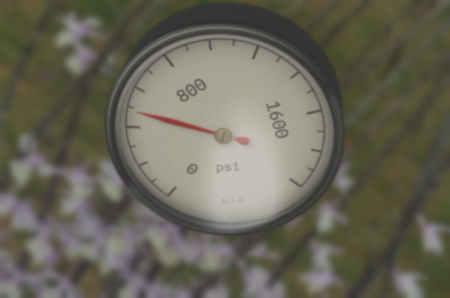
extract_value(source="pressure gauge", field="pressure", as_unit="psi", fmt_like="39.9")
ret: 500
